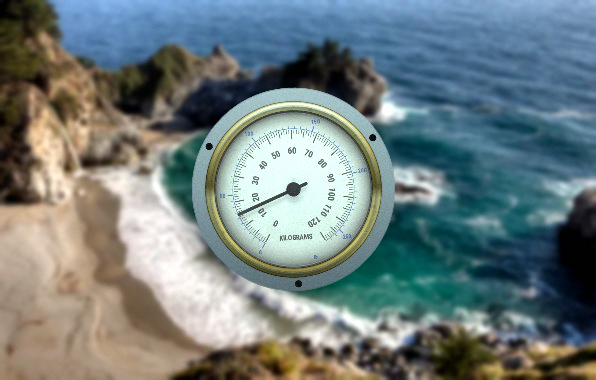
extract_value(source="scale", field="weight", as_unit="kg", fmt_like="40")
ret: 15
